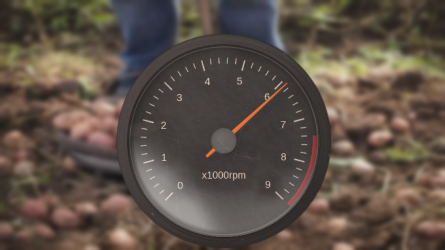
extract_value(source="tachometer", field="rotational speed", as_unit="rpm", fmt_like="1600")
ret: 6100
